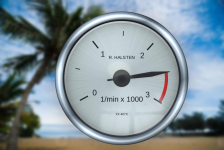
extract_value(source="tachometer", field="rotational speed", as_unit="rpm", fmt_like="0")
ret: 2500
